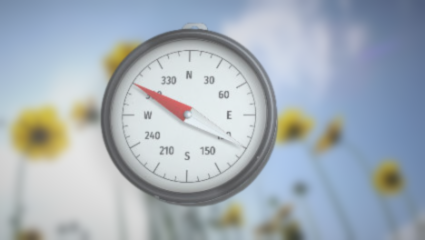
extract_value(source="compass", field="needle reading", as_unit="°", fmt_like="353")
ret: 300
